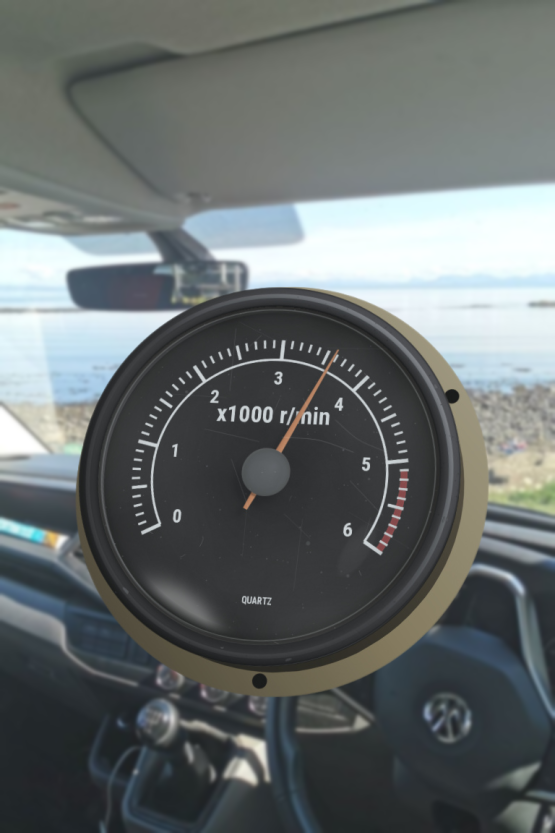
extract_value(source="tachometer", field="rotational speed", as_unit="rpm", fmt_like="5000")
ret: 3600
